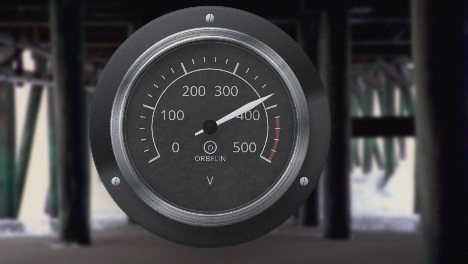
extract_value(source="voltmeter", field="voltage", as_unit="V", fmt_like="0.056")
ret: 380
